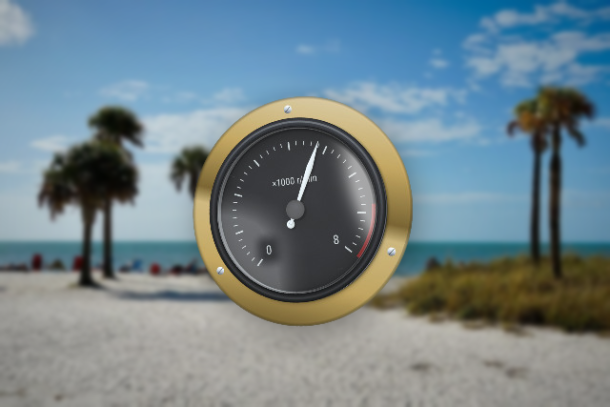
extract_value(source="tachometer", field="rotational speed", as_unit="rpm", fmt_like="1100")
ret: 4800
